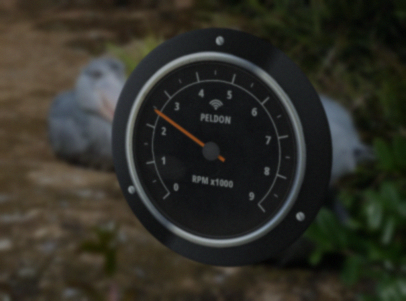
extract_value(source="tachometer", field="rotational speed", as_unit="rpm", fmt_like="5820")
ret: 2500
